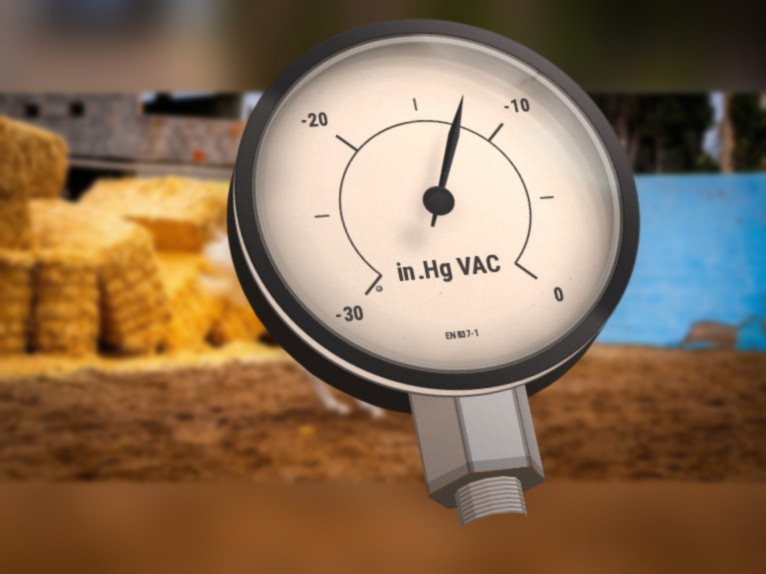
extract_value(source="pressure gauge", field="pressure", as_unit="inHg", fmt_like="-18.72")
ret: -12.5
